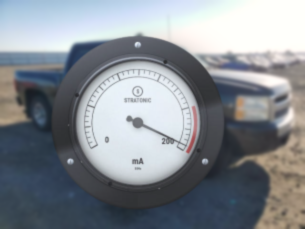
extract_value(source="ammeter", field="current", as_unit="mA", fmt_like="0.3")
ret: 195
